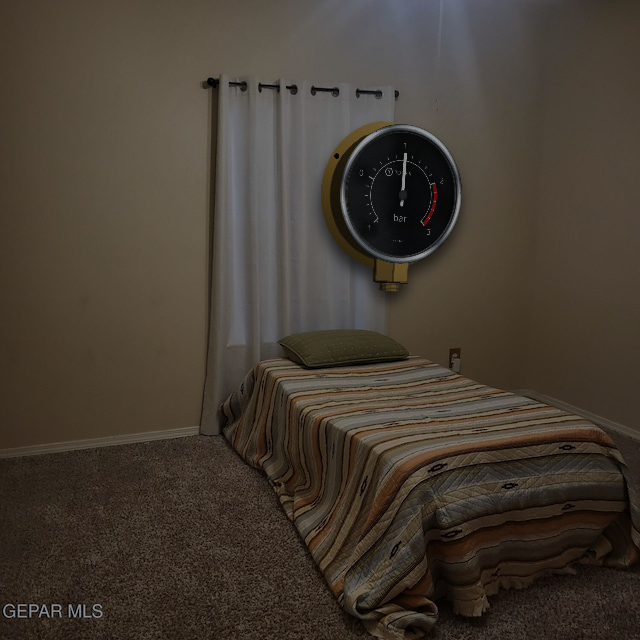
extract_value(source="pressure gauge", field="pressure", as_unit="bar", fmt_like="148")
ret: 1
